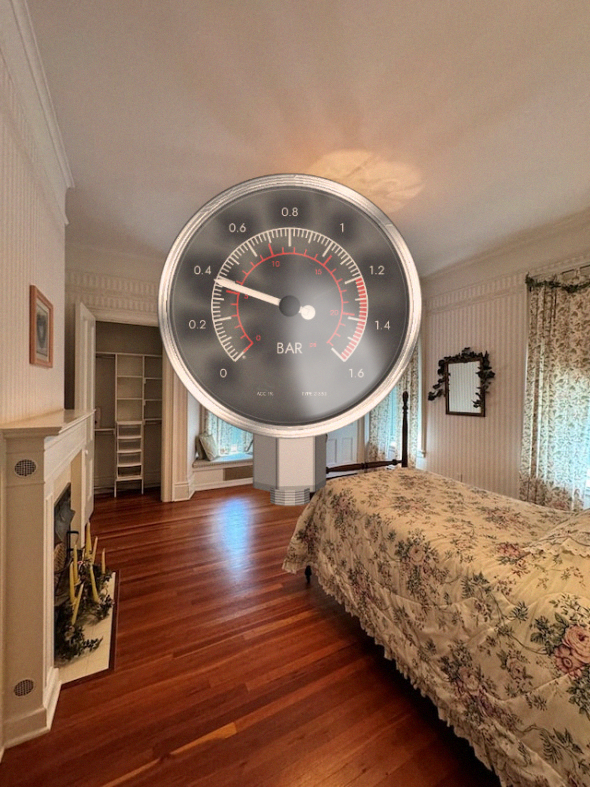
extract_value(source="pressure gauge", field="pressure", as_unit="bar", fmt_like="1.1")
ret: 0.38
